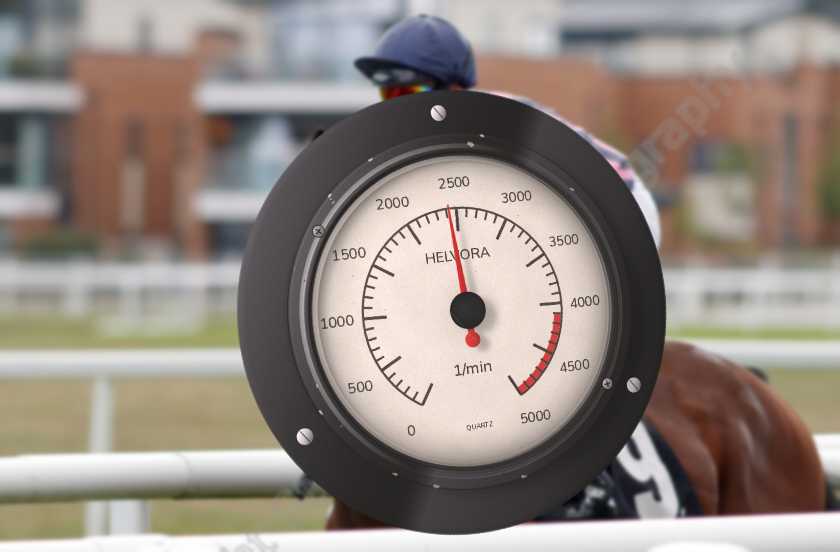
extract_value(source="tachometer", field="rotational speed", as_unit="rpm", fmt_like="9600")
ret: 2400
